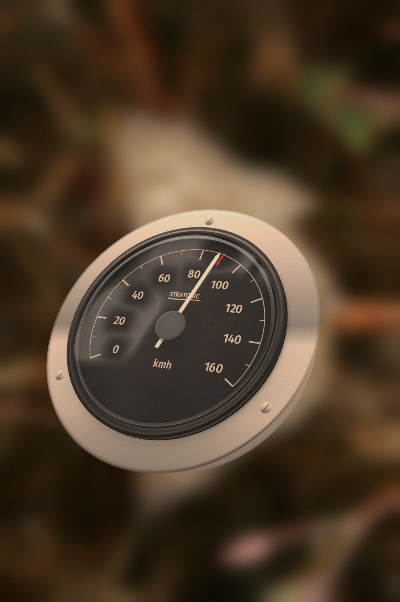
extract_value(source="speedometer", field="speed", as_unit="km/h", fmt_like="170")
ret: 90
